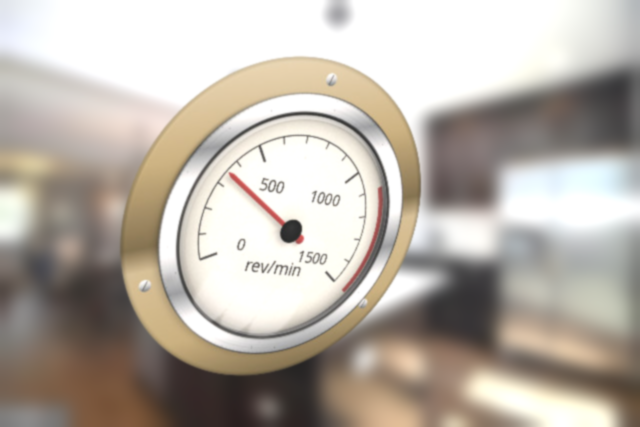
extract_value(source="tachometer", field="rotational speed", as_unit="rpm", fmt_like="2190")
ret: 350
